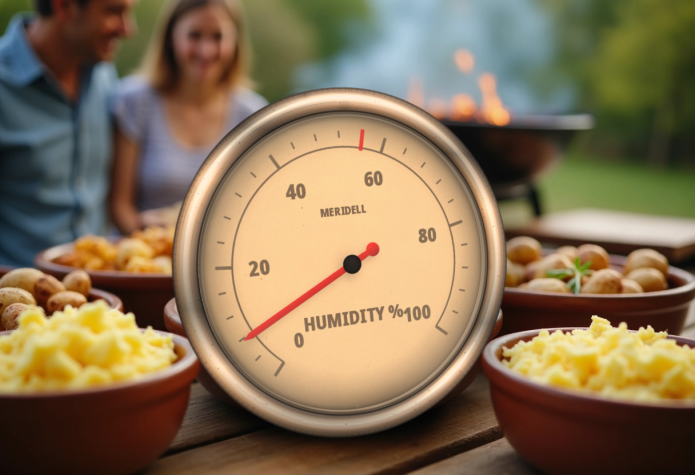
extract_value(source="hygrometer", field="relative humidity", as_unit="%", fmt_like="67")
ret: 8
